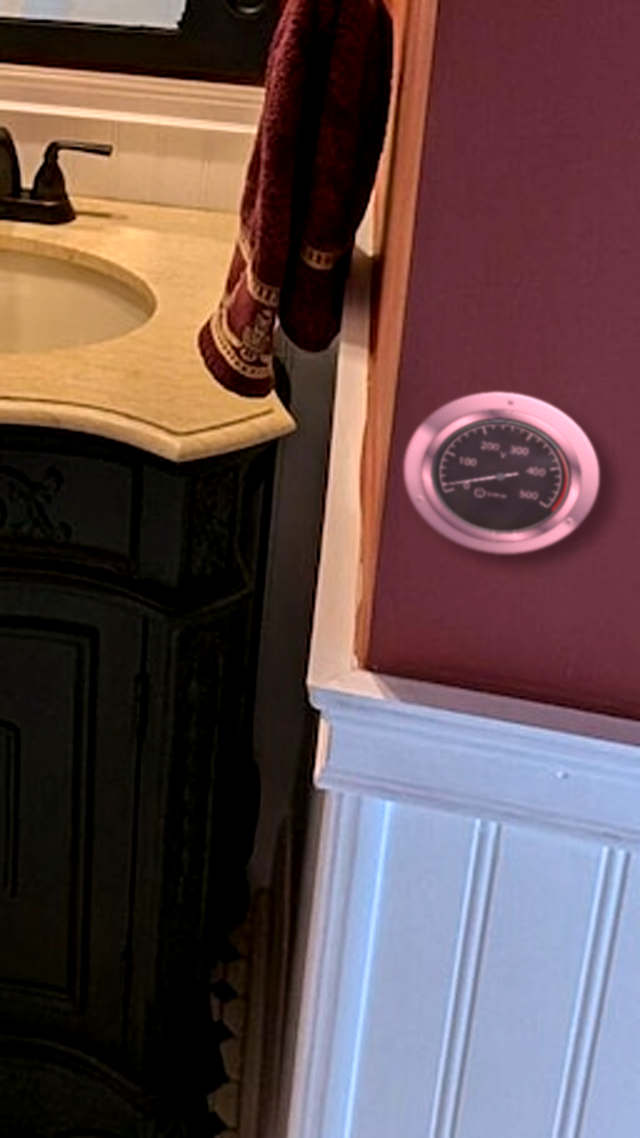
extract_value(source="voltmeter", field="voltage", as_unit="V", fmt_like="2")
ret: 20
